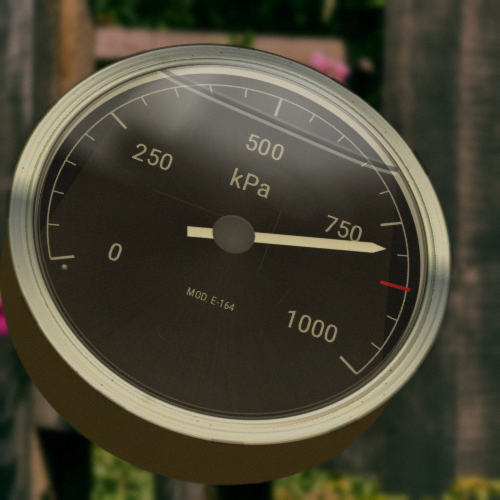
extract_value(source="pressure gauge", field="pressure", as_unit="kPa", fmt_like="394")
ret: 800
